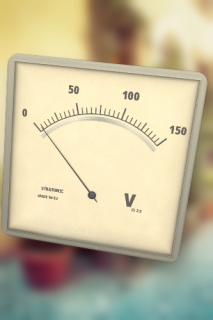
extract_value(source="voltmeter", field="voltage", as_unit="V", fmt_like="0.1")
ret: 5
